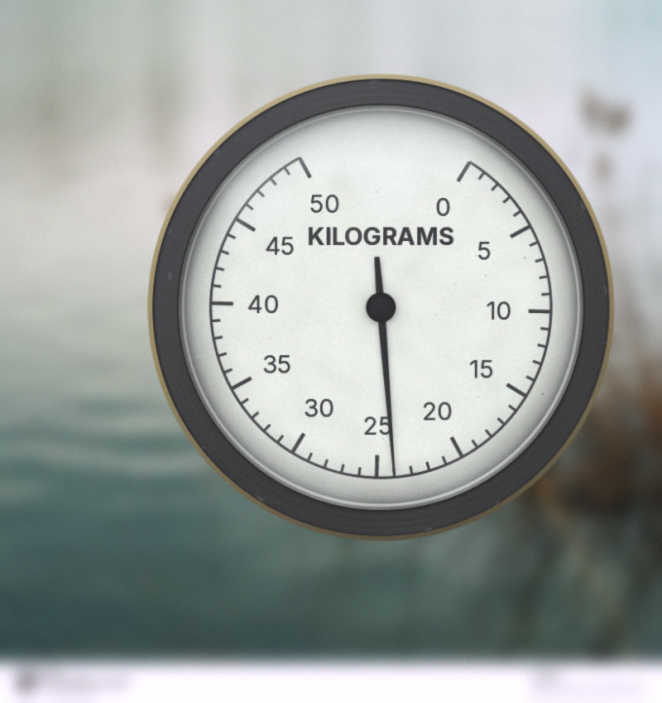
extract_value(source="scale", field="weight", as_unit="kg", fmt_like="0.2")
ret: 24
